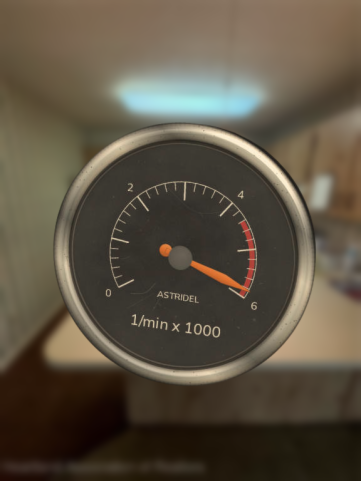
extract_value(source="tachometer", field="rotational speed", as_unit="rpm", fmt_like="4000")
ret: 5800
